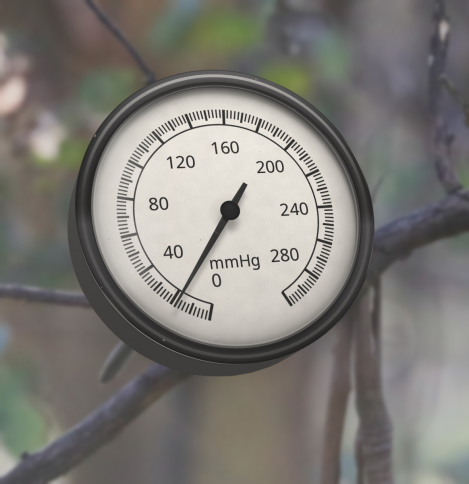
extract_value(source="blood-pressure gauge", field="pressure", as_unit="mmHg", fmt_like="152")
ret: 18
